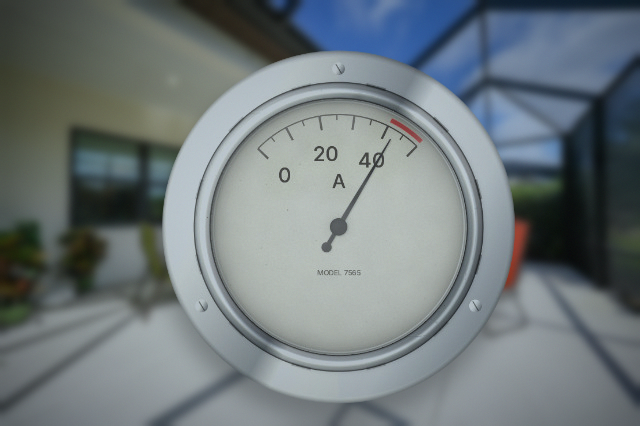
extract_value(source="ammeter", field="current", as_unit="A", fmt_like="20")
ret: 42.5
